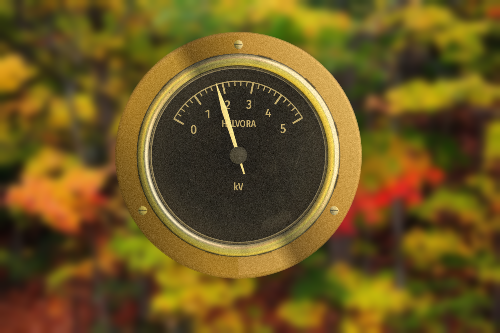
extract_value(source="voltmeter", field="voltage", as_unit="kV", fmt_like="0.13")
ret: 1.8
